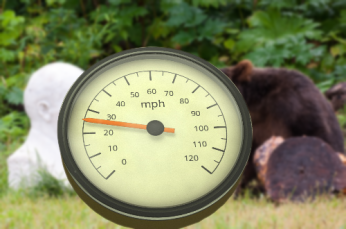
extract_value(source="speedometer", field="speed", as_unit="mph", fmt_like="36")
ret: 25
